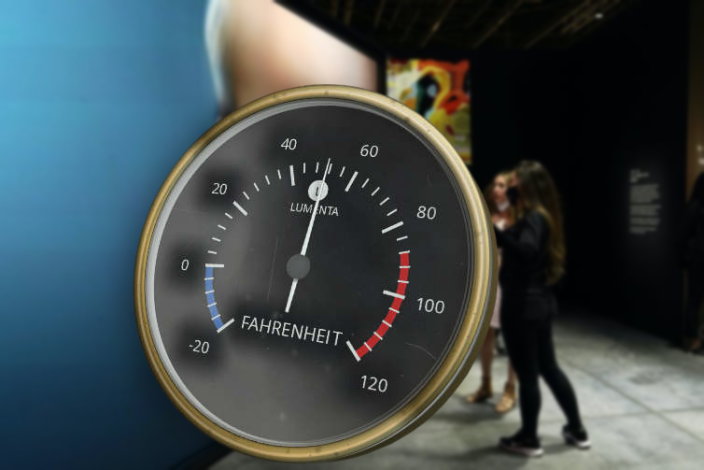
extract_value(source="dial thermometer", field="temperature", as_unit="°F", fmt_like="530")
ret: 52
